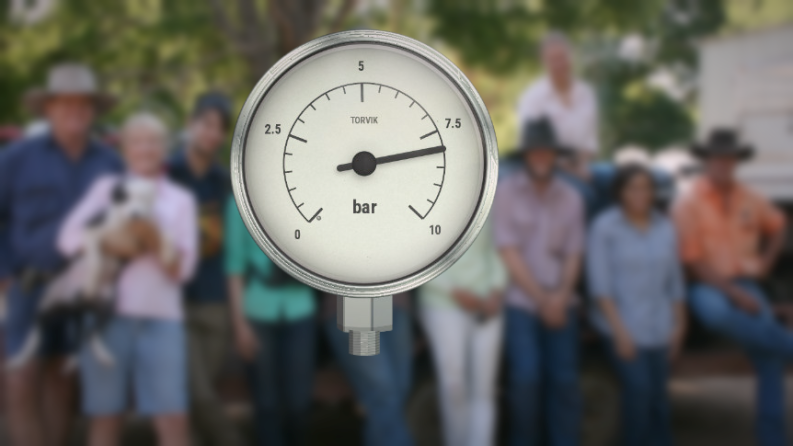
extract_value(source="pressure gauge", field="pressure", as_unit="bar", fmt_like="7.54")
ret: 8
